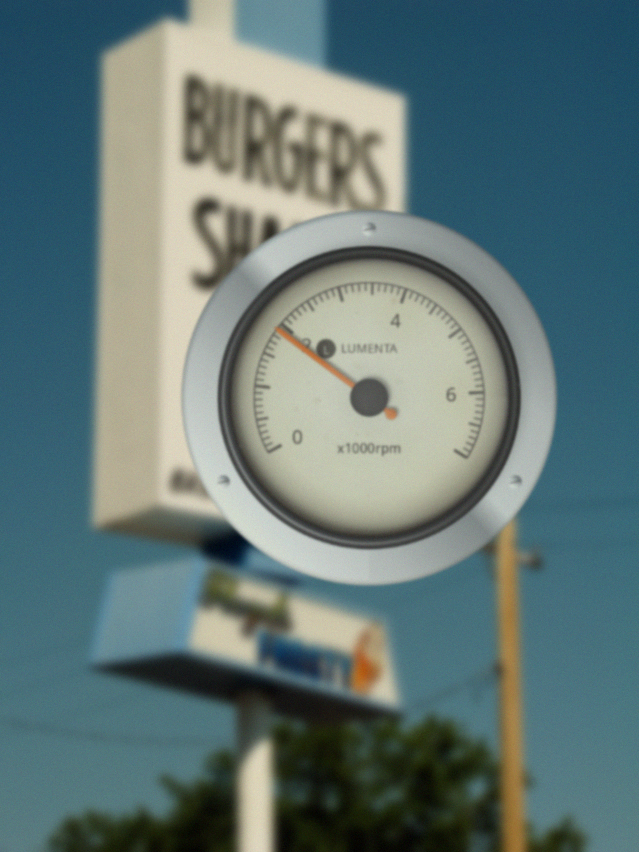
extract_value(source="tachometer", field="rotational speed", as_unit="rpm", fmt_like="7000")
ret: 1900
